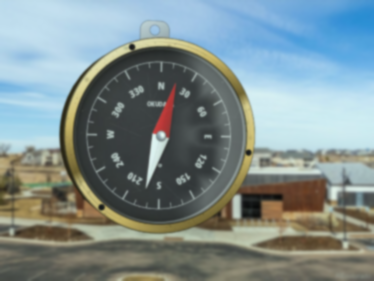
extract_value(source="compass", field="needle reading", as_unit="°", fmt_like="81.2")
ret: 15
